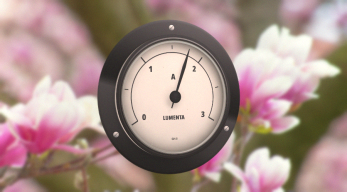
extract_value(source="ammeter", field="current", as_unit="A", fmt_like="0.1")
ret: 1.75
